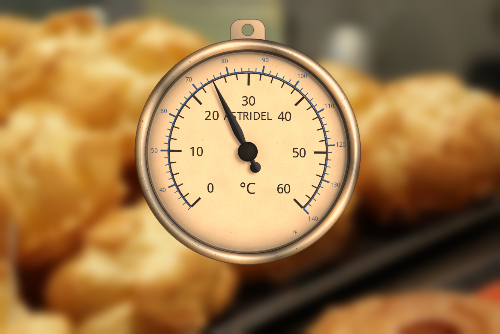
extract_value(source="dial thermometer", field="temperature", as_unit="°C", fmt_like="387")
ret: 24
